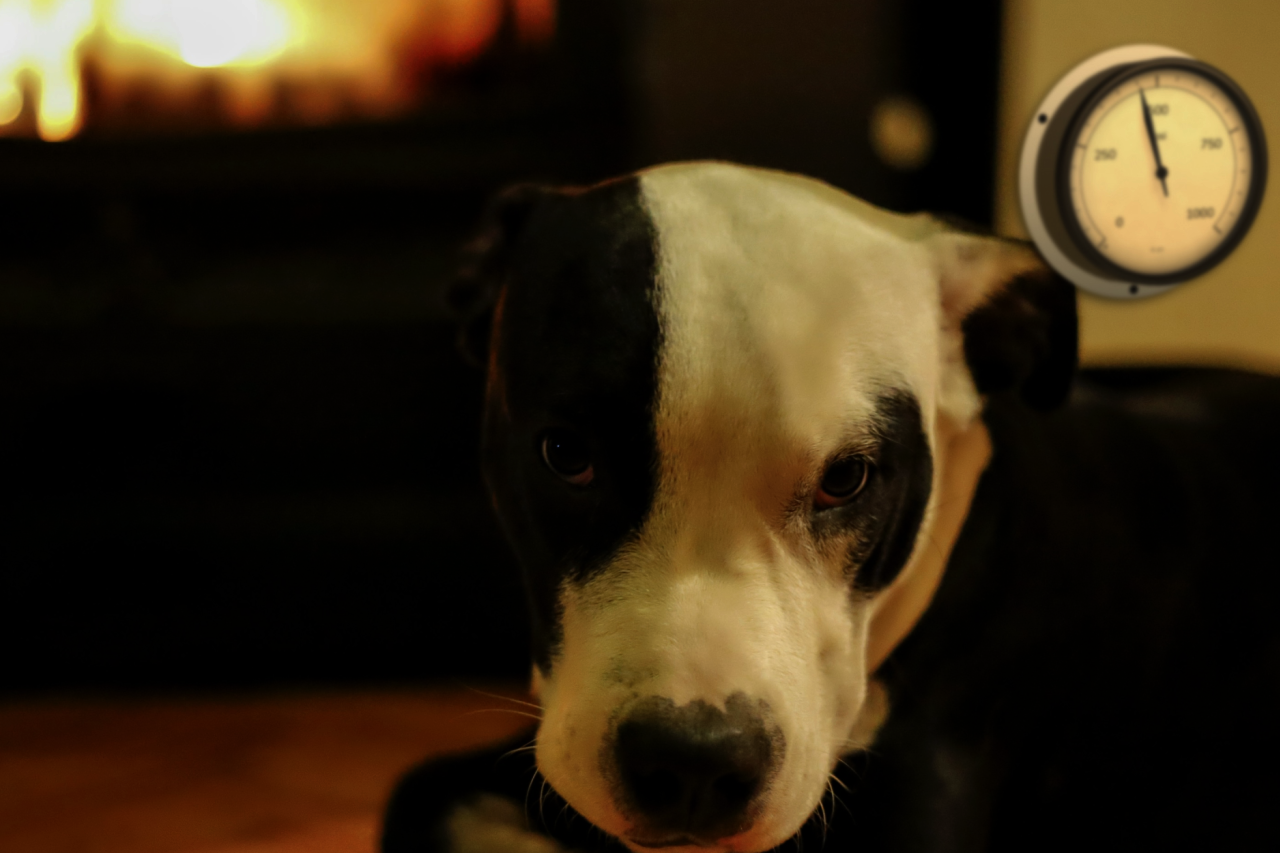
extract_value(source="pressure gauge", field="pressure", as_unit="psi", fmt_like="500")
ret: 450
